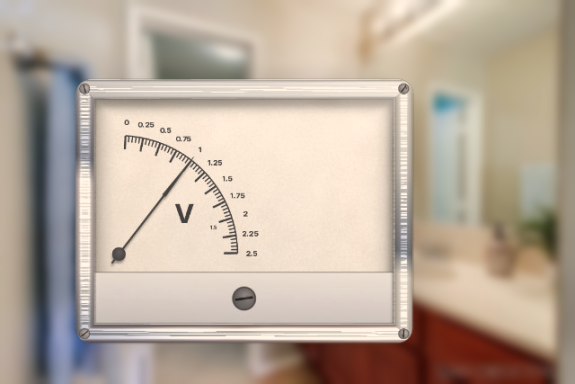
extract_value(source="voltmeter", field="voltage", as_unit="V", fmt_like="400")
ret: 1
